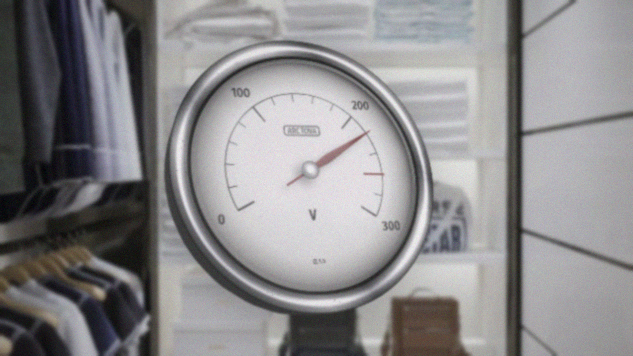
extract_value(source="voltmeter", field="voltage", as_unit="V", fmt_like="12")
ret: 220
